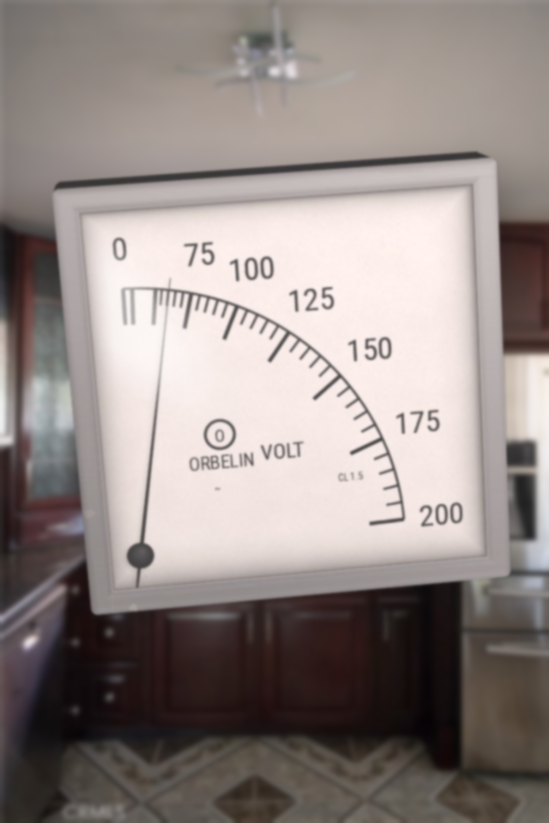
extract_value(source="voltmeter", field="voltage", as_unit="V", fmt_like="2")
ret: 60
